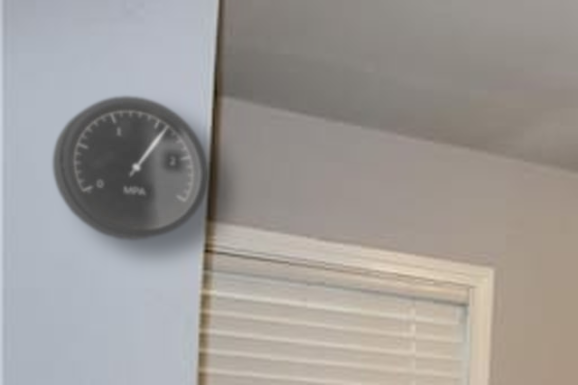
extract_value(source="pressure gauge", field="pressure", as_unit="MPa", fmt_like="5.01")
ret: 1.6
